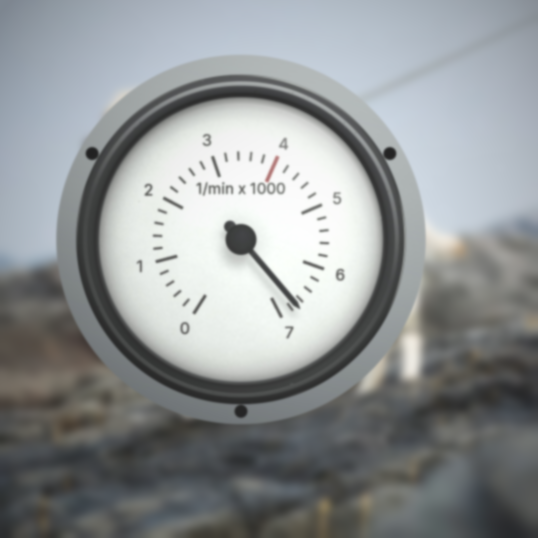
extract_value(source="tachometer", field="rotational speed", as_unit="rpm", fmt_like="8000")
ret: 6700
